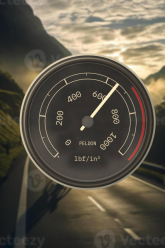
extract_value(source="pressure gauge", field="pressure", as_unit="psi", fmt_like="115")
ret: 650
